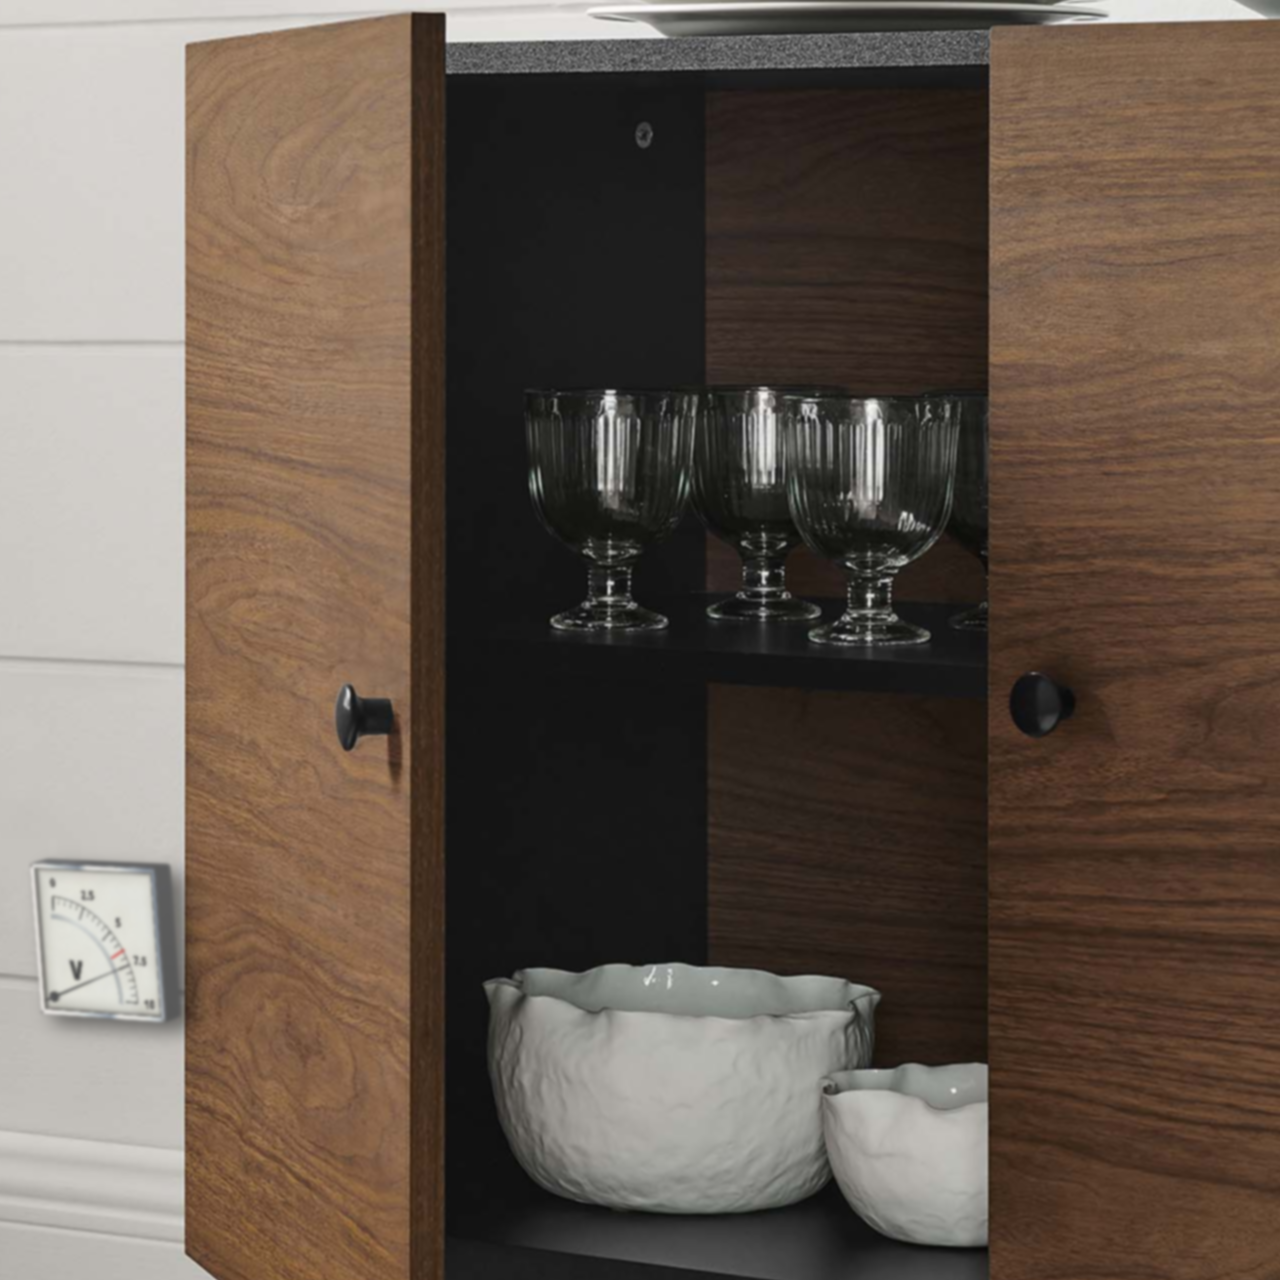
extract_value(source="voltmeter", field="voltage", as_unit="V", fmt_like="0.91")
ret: 7.5
